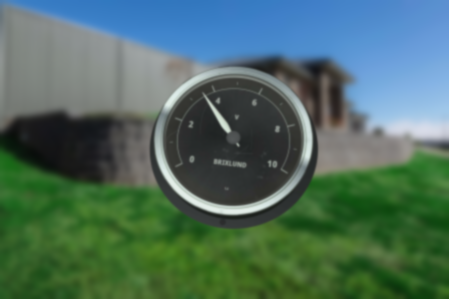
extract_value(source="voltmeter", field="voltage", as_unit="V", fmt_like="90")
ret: 3.5
